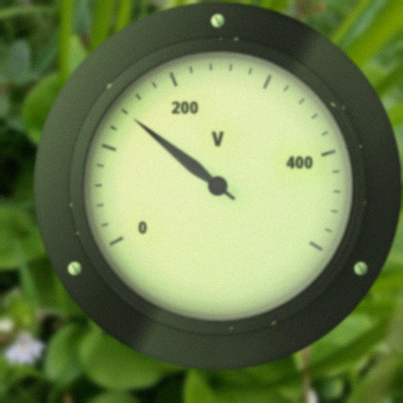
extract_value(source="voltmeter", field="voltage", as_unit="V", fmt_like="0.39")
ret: 140
